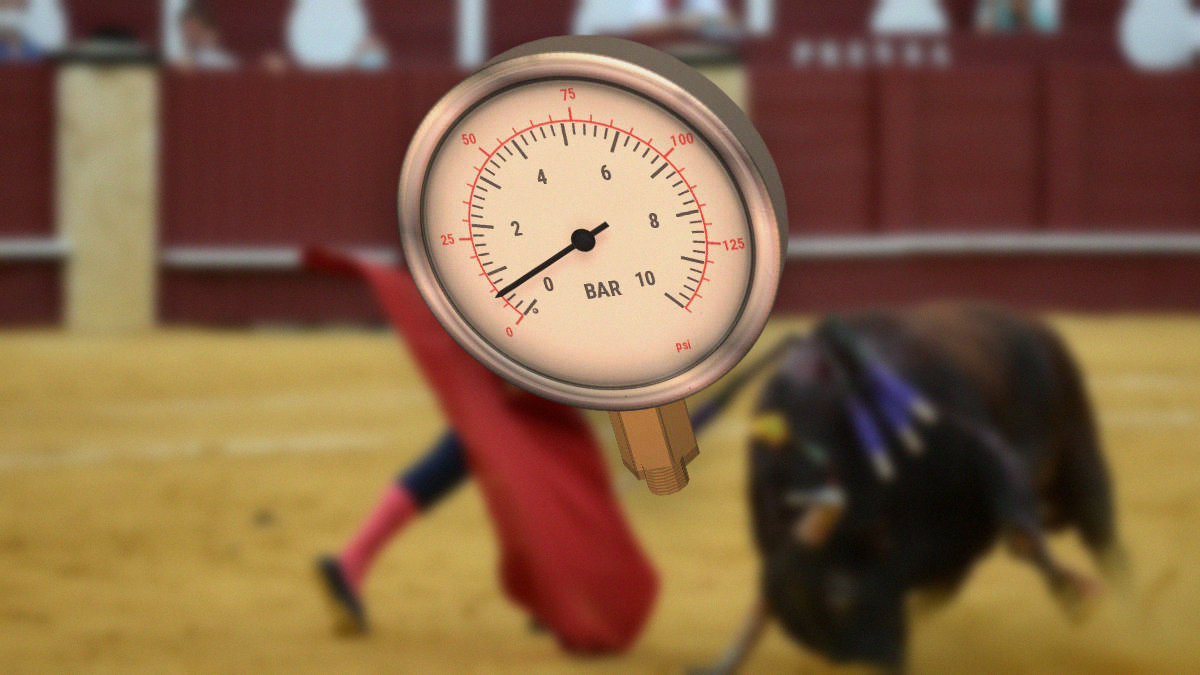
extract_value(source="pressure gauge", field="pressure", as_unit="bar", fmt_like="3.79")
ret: 0.6
